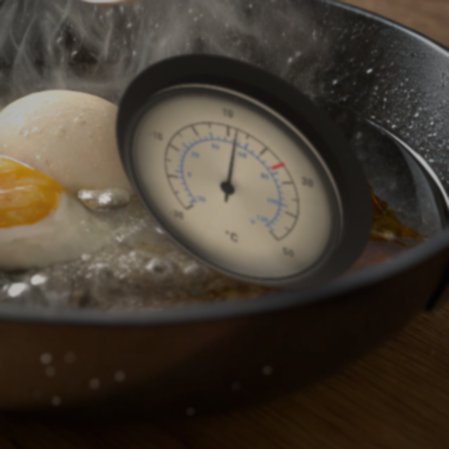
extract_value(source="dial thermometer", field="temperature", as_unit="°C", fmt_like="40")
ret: 12.5
